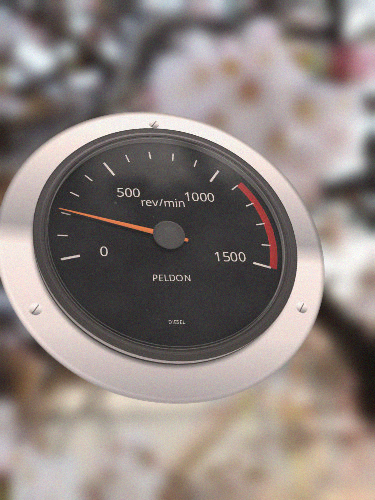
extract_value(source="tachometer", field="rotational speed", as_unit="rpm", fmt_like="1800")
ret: 200
